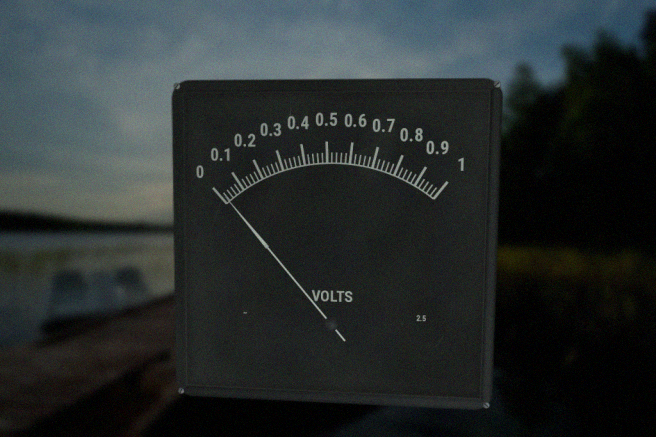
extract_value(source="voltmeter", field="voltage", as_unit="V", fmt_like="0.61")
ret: 0.02
